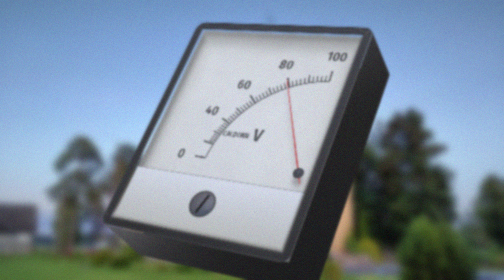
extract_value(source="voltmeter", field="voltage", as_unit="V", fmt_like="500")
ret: 80
